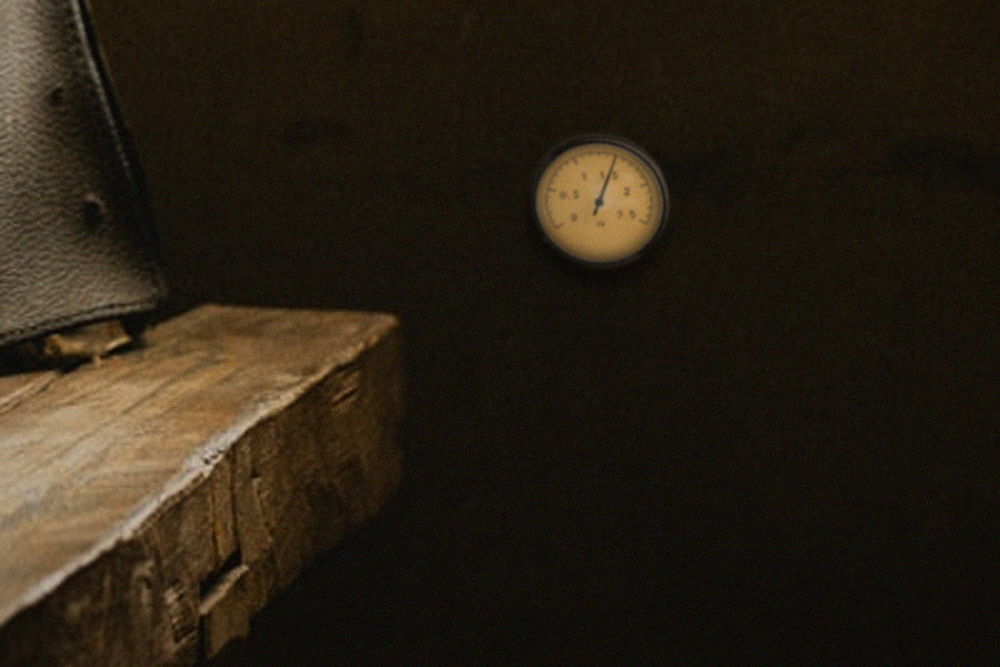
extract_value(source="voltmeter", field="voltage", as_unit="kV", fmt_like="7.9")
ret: 1.5
